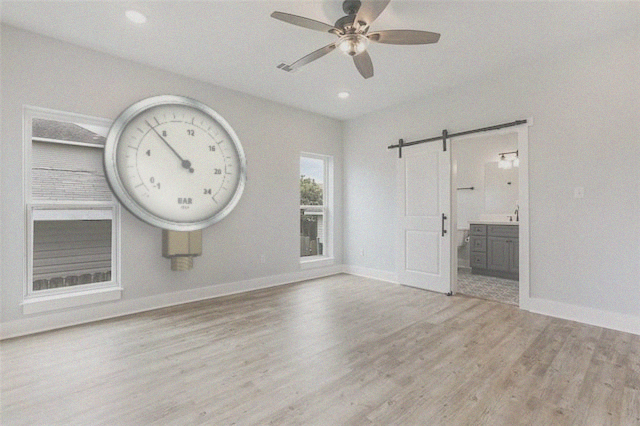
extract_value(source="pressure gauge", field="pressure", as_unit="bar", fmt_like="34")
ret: 7
